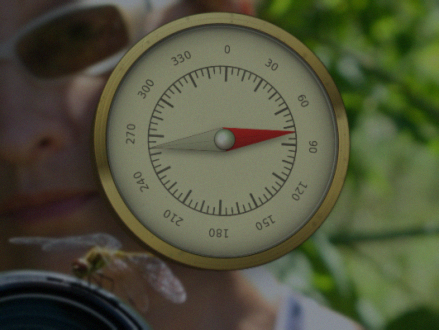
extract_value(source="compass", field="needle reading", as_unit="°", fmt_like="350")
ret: 80
